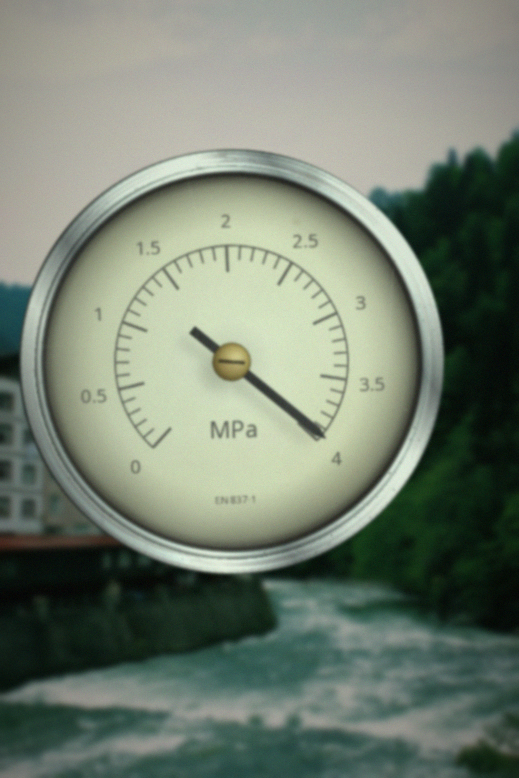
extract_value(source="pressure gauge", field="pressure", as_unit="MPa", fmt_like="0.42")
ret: 3.95
